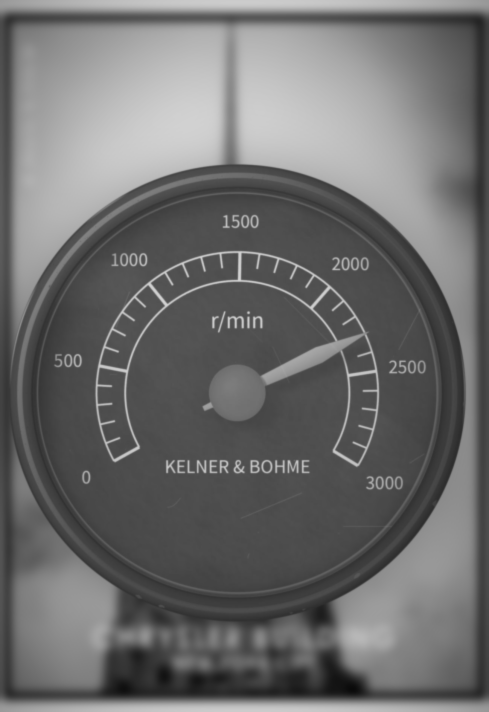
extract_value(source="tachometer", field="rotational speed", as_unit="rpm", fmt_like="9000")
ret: 2300
